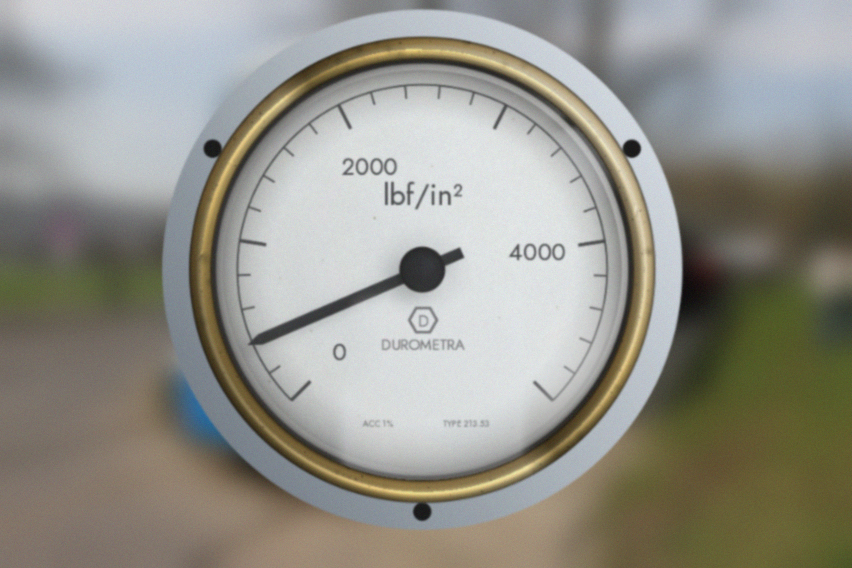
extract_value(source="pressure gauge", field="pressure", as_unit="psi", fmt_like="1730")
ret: 400
